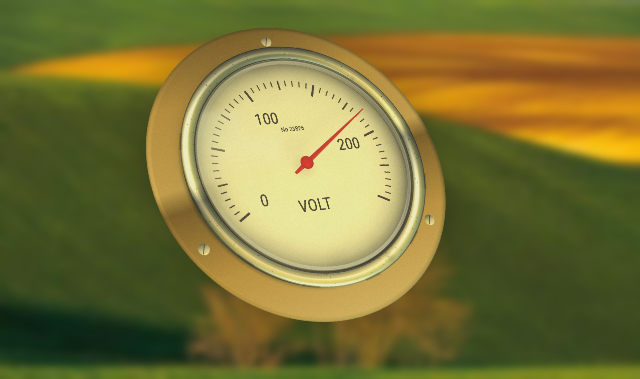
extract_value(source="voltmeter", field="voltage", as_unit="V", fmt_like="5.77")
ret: 185
